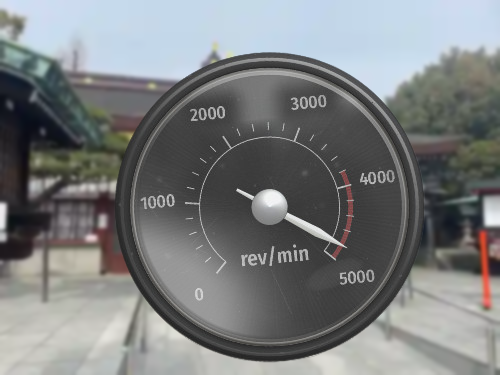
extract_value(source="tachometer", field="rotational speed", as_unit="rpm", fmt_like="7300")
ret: 4800
